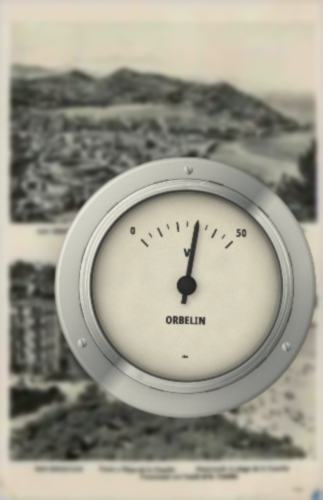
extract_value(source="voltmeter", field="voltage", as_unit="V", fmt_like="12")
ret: 30
